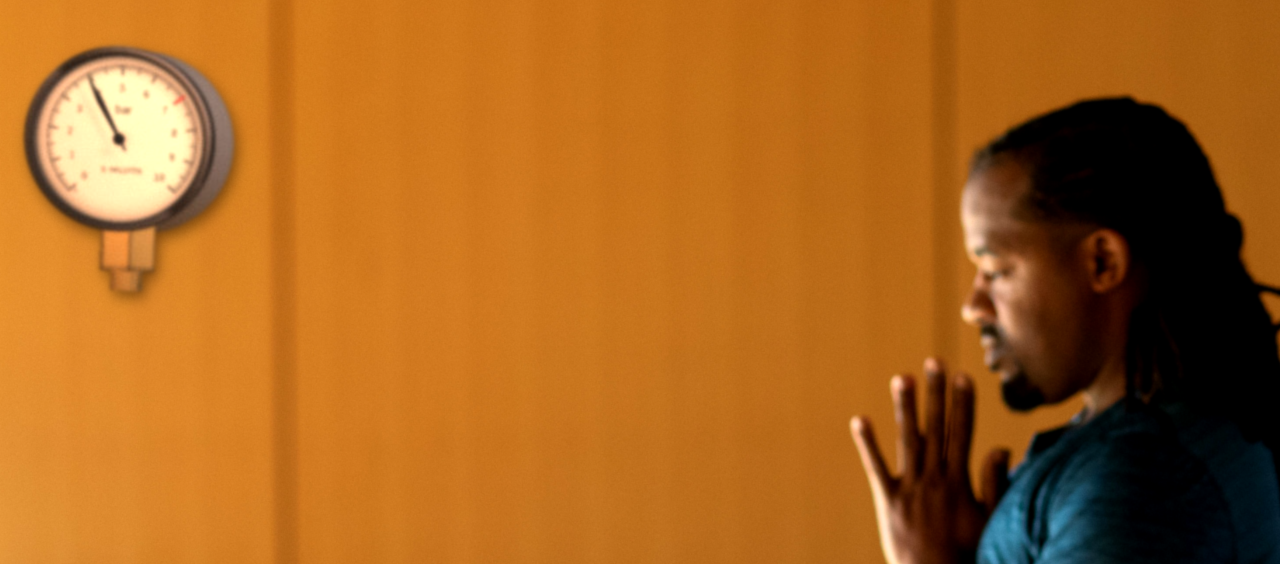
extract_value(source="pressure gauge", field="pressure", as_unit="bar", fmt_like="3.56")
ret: 4
